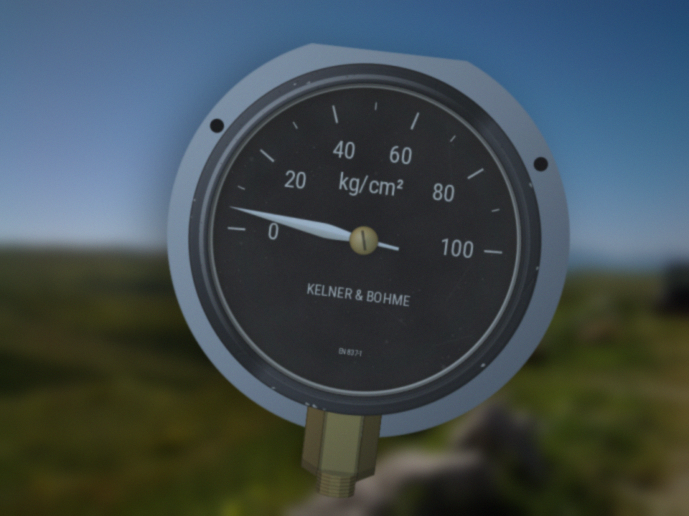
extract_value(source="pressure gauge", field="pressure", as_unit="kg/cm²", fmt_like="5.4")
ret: 5
